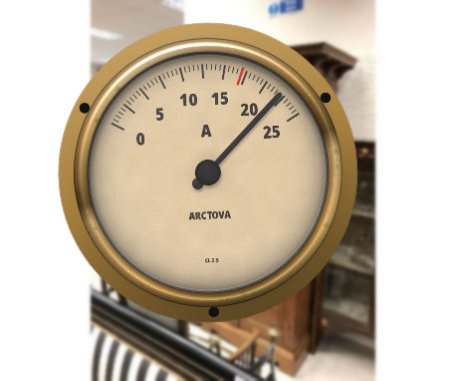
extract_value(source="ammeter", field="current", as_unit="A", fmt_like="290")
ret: 22
